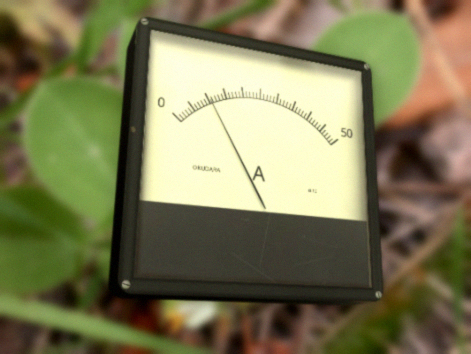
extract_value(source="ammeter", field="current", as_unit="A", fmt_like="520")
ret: 10
